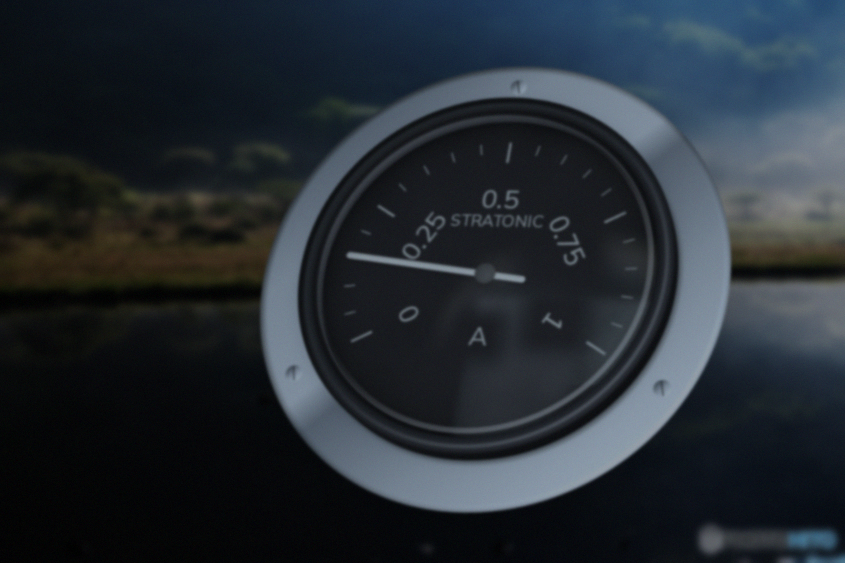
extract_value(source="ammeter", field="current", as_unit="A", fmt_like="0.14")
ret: 0.15
